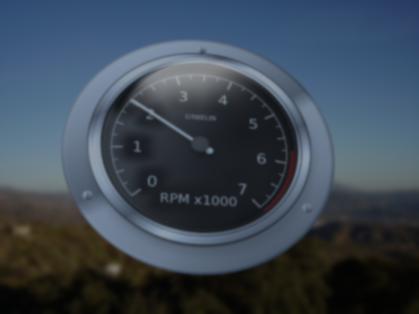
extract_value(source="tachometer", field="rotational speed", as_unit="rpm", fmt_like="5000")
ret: 2000
